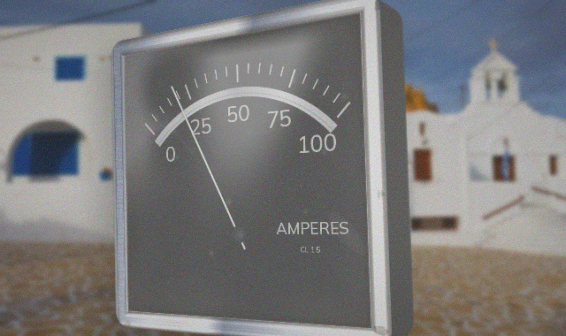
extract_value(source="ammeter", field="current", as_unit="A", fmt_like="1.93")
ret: 20
